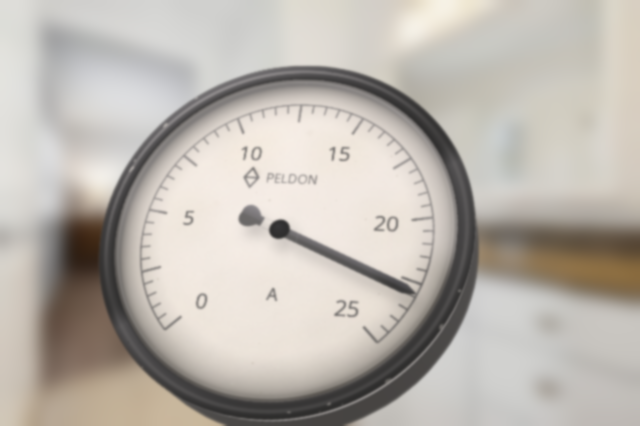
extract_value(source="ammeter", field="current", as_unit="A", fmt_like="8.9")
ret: 23
